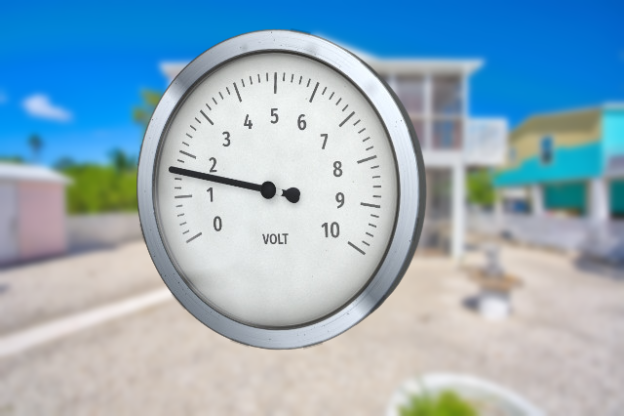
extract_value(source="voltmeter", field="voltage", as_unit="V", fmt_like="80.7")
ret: 1.6
